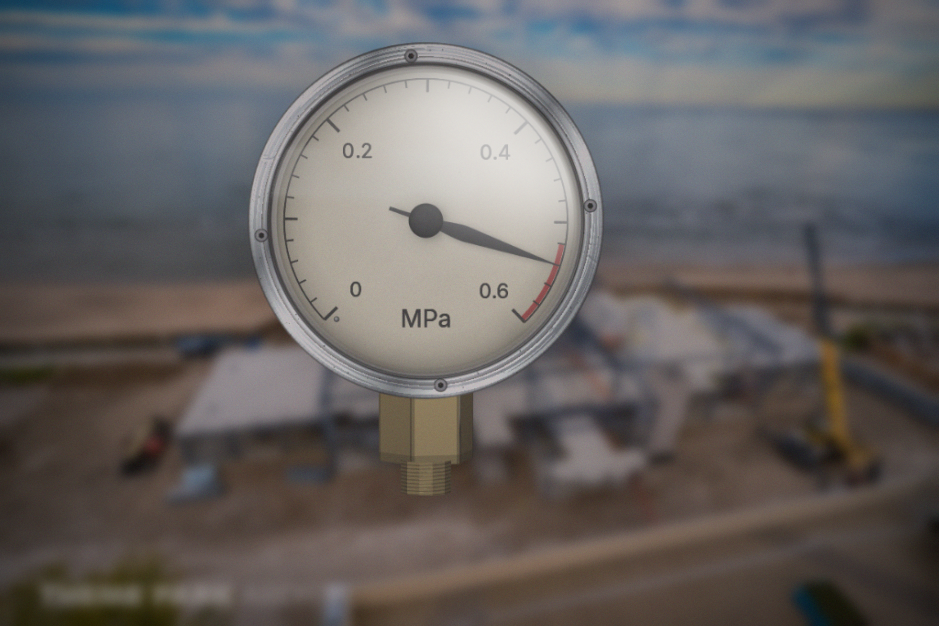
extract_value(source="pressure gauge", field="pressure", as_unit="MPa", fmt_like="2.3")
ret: 0.54
